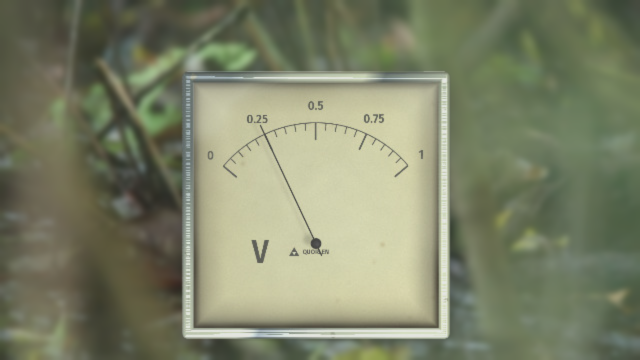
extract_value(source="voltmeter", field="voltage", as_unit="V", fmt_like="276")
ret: 0.25
